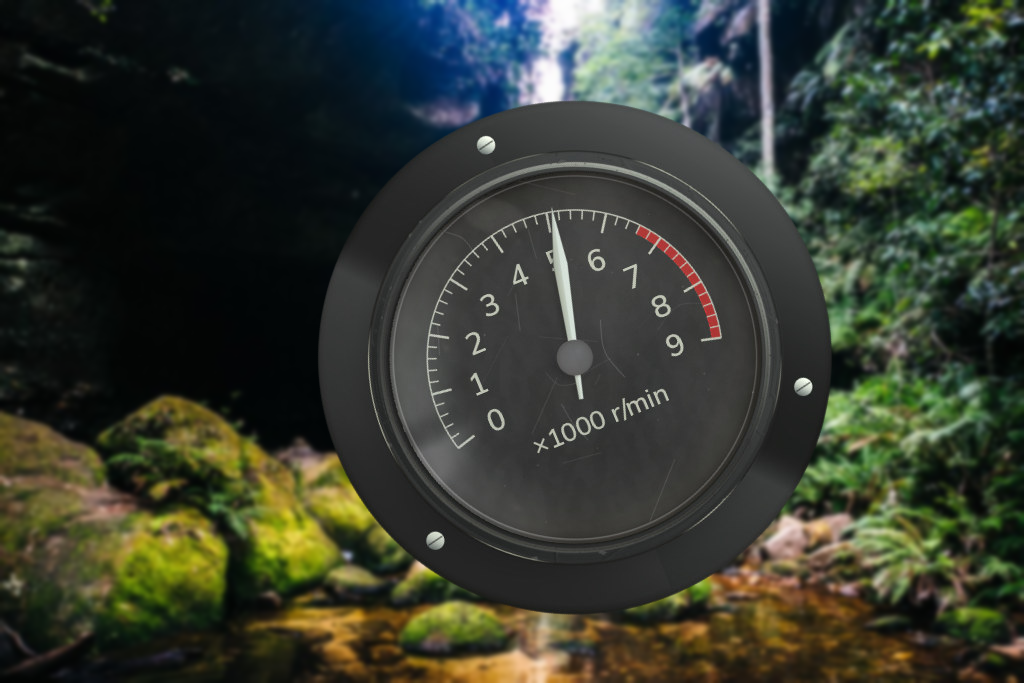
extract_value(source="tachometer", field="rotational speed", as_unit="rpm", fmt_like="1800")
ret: 5100
